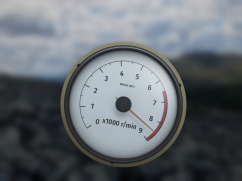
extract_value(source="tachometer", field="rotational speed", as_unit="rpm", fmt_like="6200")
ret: 8500
